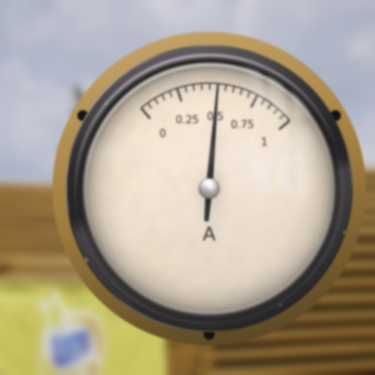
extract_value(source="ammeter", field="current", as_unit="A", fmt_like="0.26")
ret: 0.5
